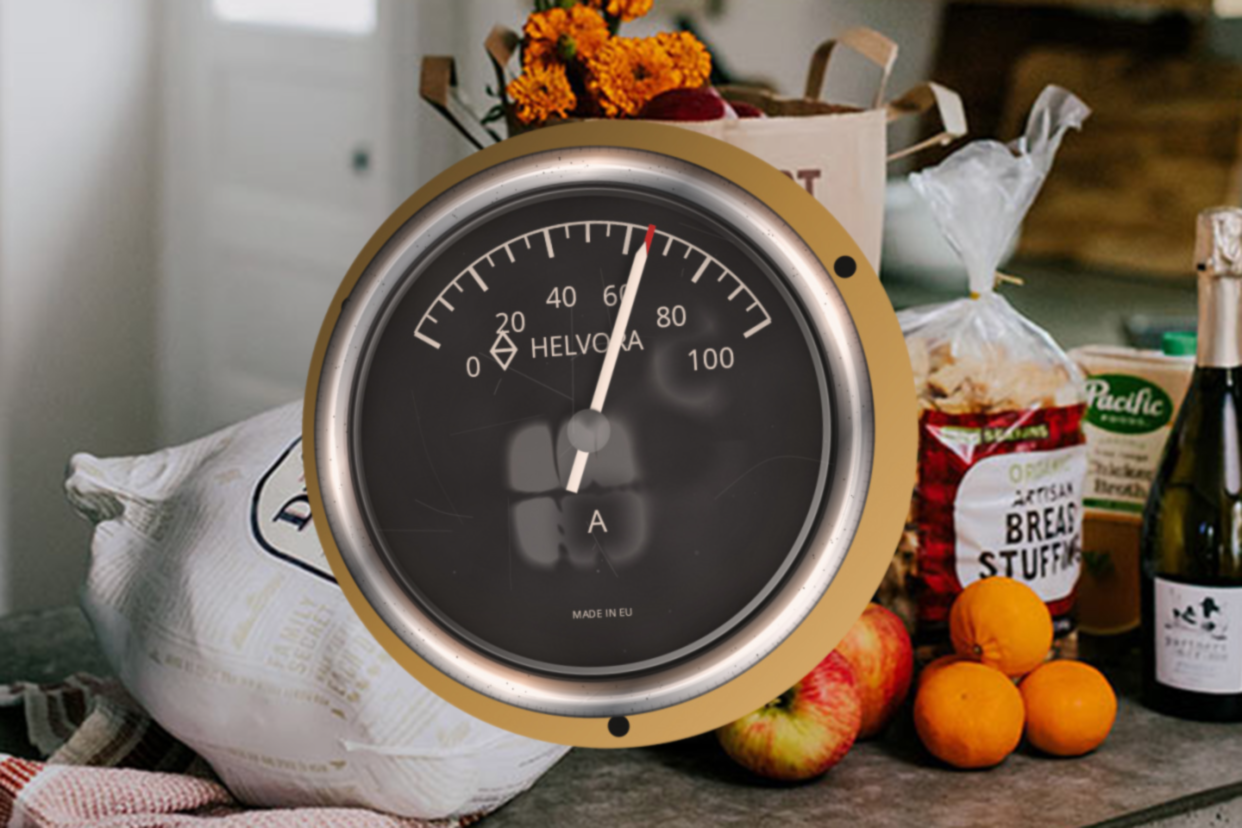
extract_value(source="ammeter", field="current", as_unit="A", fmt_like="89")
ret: 65
